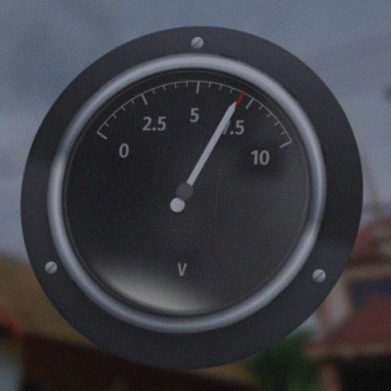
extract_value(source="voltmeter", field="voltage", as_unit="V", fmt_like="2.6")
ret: 7
